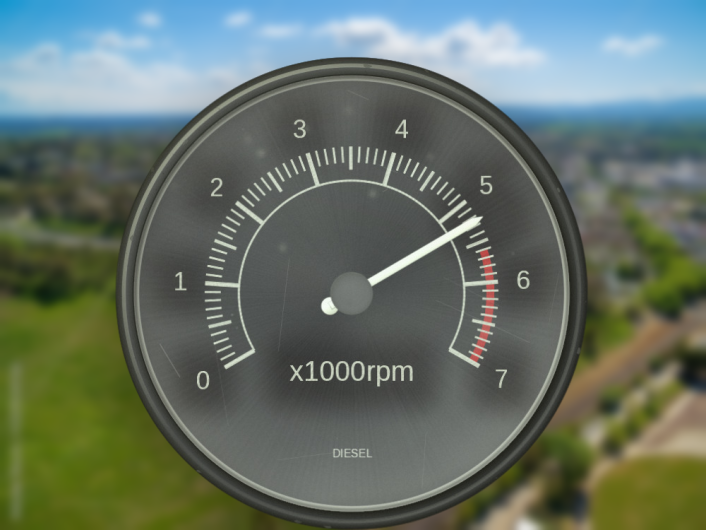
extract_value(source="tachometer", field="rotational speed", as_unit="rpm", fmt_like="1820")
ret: 5250
